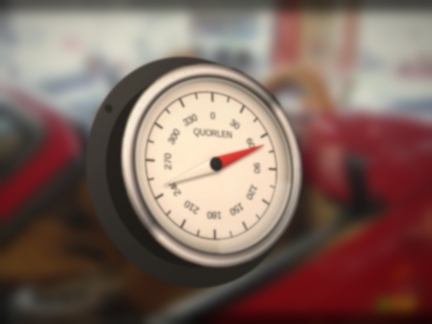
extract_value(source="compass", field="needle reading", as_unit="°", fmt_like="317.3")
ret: 67.5
